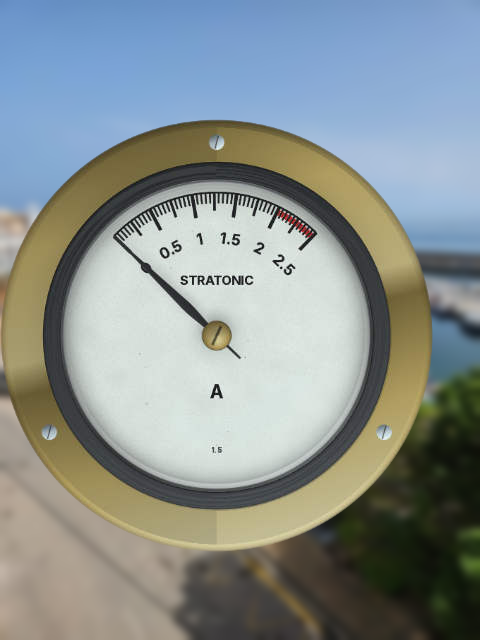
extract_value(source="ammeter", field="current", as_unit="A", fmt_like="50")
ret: 0
